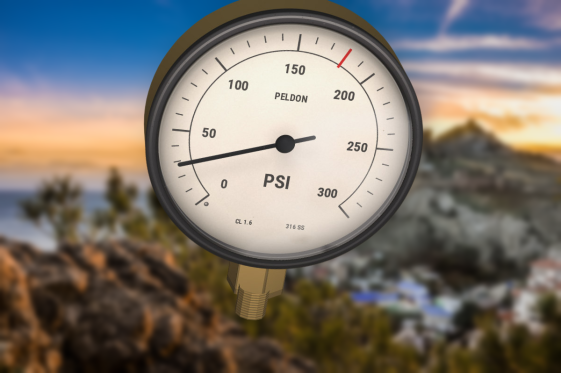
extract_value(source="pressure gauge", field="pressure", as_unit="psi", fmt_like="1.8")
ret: 30
